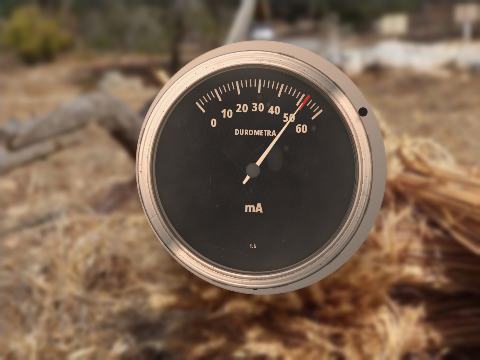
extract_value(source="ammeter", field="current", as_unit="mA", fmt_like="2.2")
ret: 52
